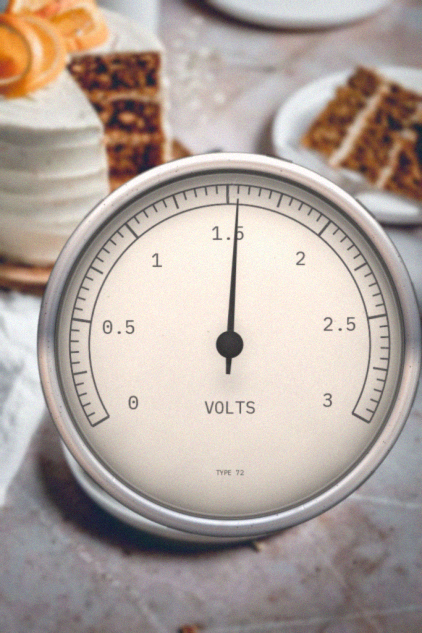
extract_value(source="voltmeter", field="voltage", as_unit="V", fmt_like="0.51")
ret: 1.55
